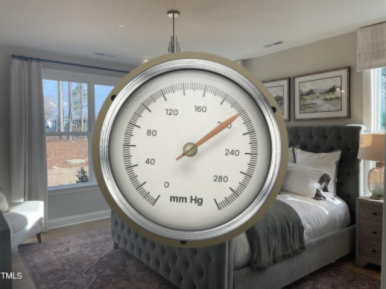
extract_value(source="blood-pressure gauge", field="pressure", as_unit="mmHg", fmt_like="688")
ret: 200
